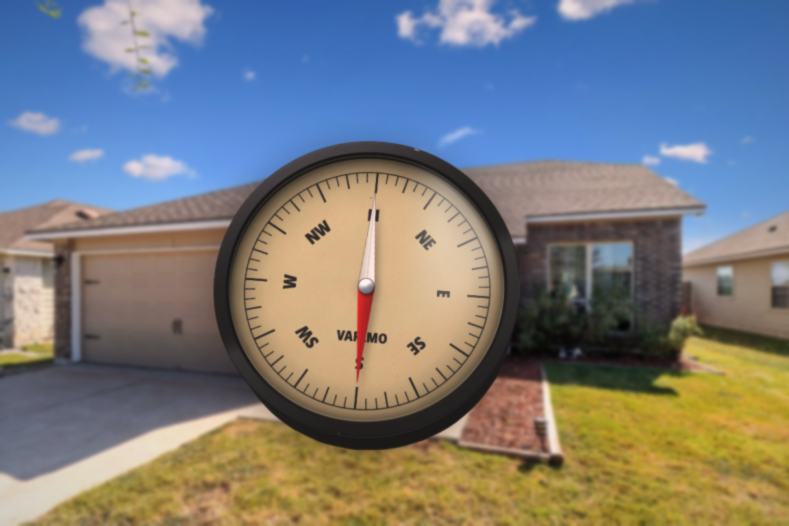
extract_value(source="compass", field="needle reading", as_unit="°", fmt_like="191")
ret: 180
